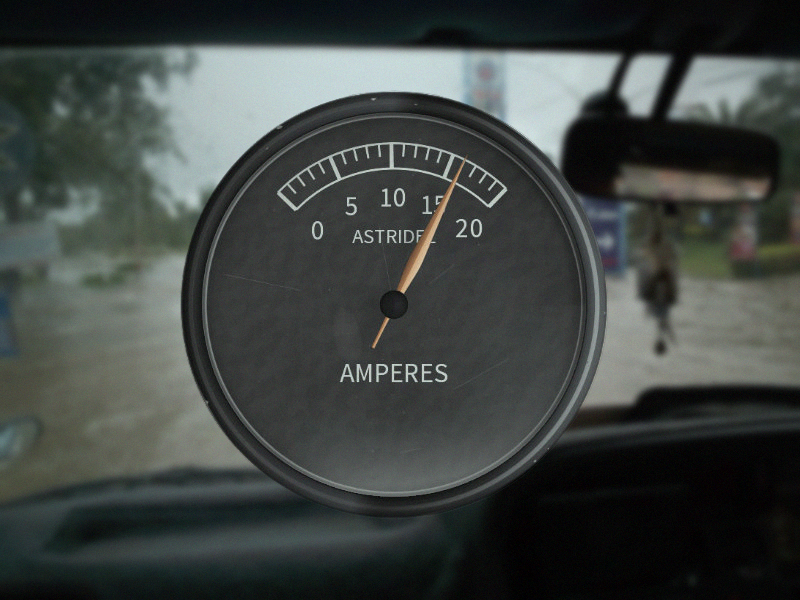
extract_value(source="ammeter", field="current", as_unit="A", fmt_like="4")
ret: 16
